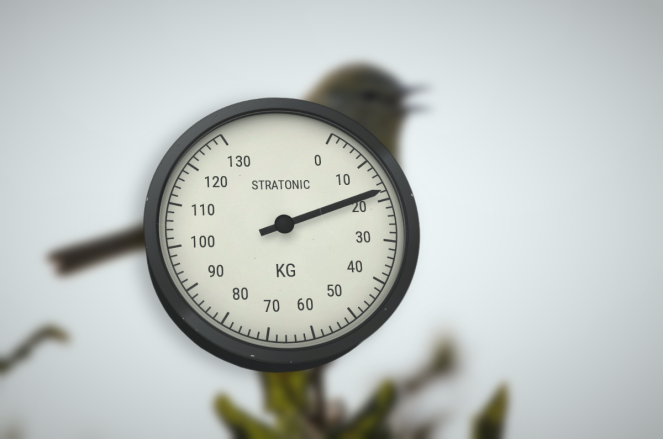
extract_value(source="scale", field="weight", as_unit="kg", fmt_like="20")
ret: 18
